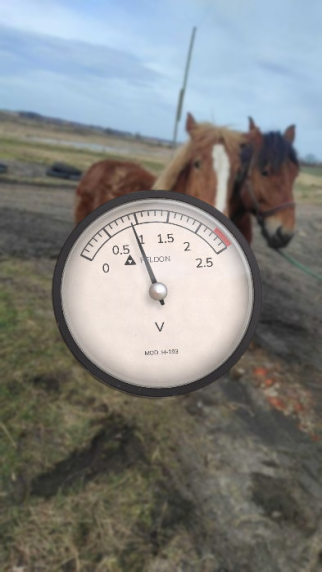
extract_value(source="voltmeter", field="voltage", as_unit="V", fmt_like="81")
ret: 0.9
